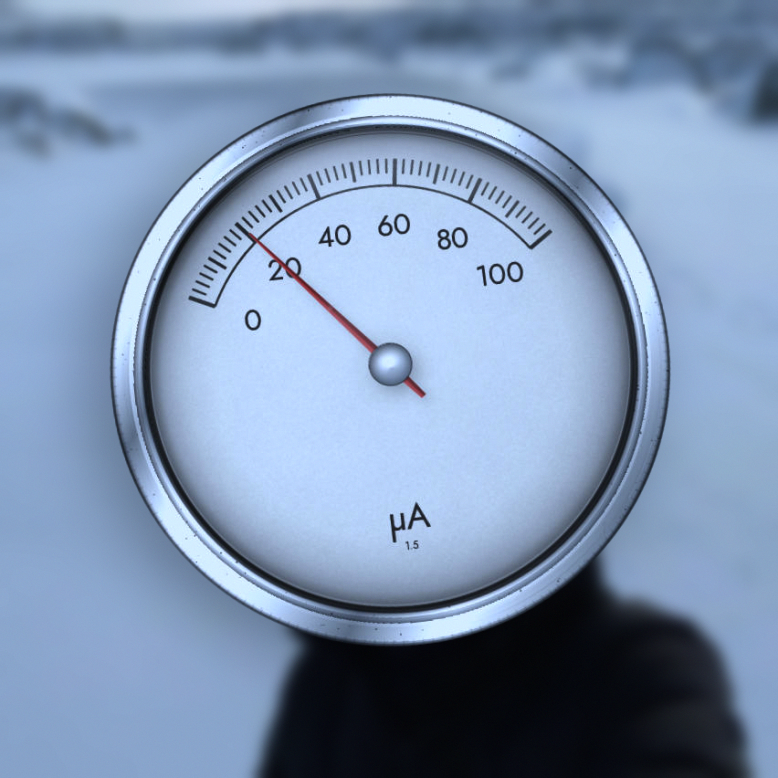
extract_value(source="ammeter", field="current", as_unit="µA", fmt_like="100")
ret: 20
